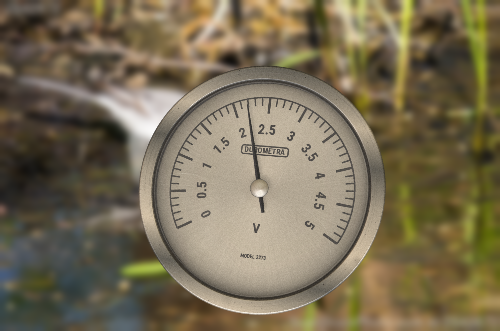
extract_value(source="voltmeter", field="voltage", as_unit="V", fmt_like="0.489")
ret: 2.2
